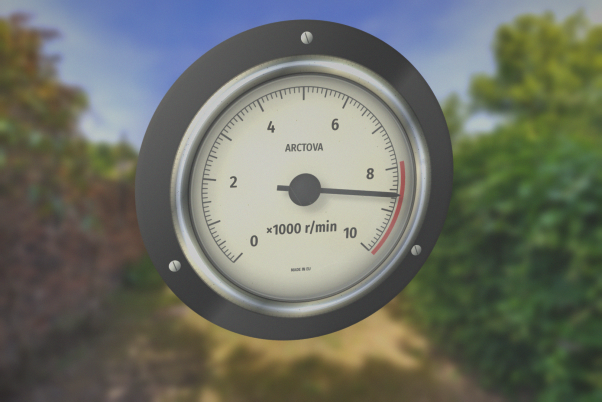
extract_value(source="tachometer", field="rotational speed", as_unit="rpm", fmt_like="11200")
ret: 8600
